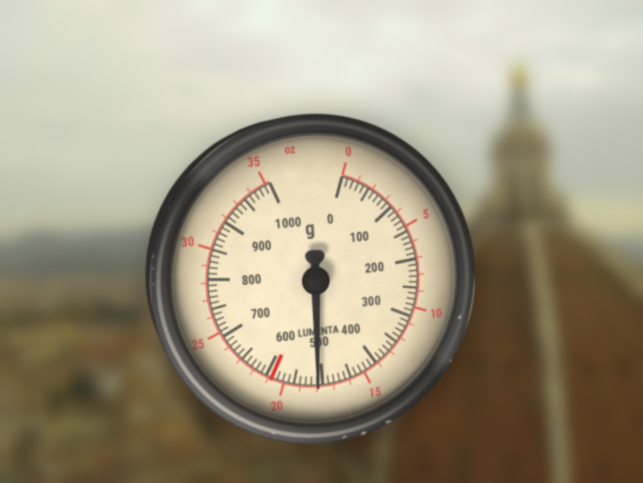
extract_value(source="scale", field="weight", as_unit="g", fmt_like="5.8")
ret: 510
